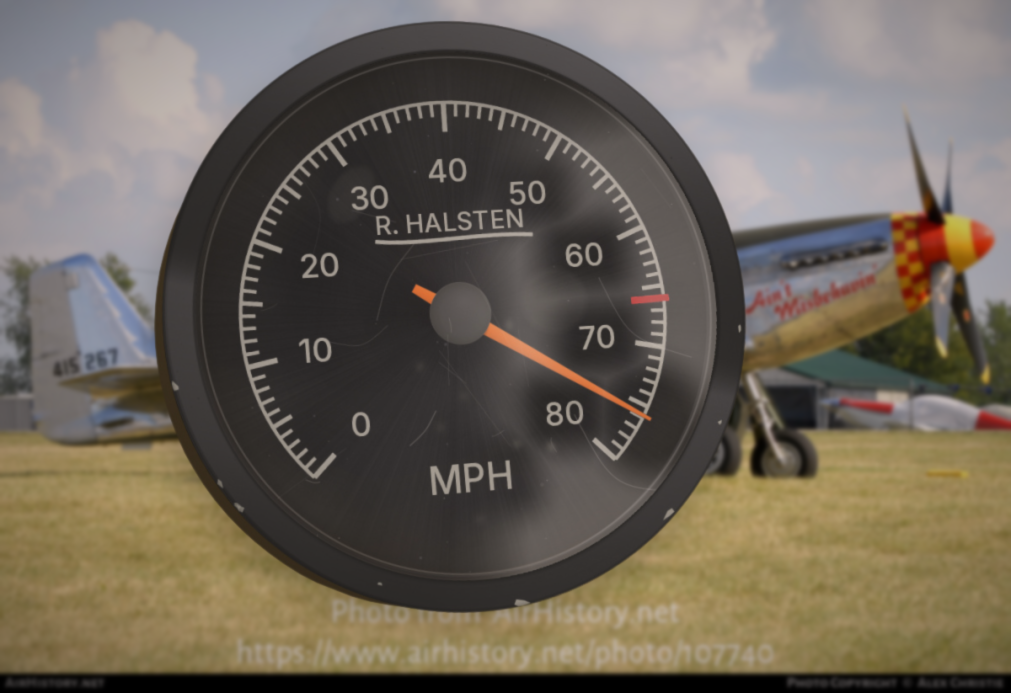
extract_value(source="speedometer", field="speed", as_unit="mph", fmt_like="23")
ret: 76
